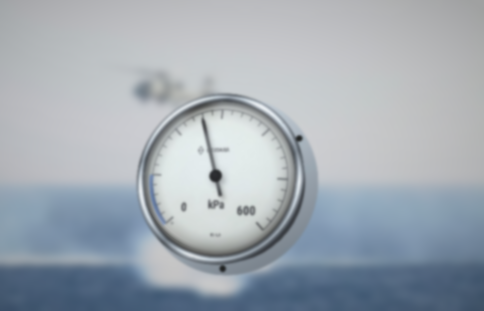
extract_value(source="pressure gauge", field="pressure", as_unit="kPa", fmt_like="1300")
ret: 260
